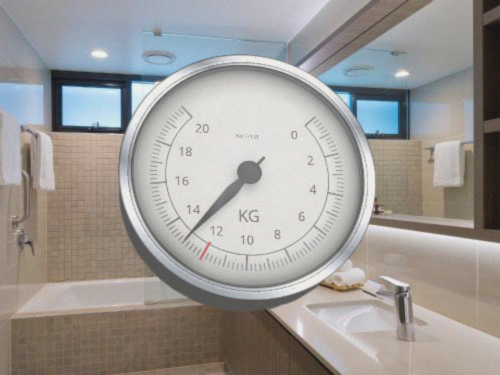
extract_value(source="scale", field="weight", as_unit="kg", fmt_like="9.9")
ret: 13
